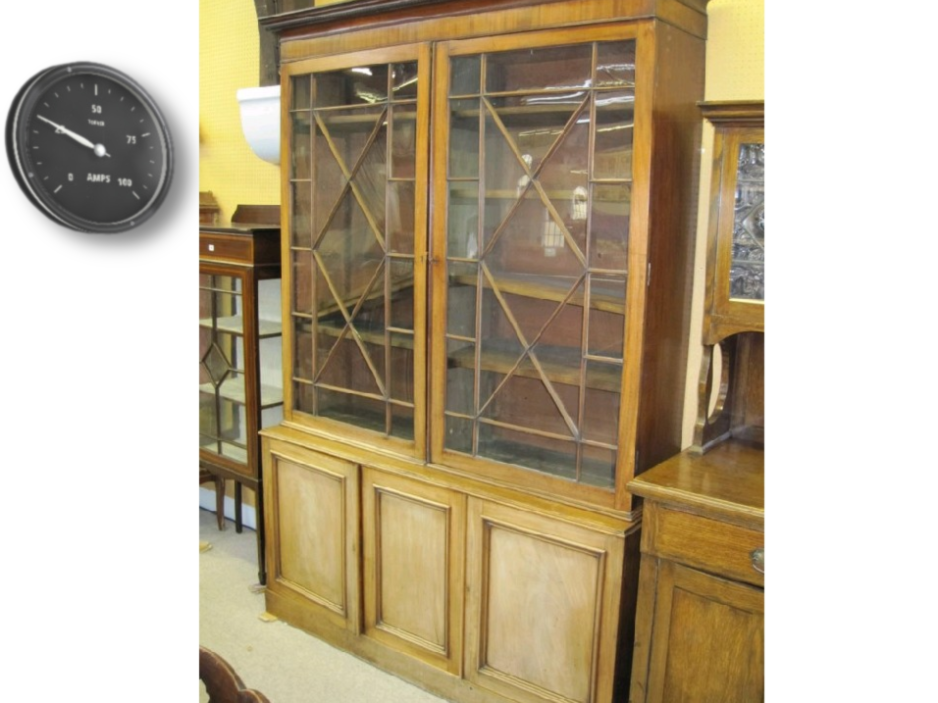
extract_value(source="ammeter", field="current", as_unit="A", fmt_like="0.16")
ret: 25
